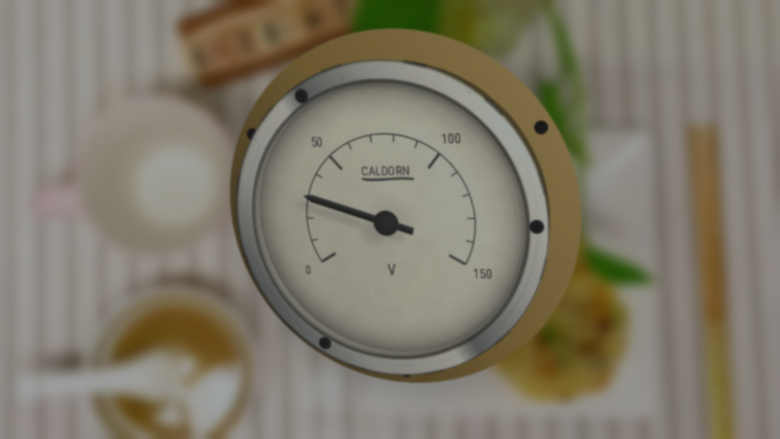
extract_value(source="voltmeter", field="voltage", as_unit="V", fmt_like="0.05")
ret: 30
